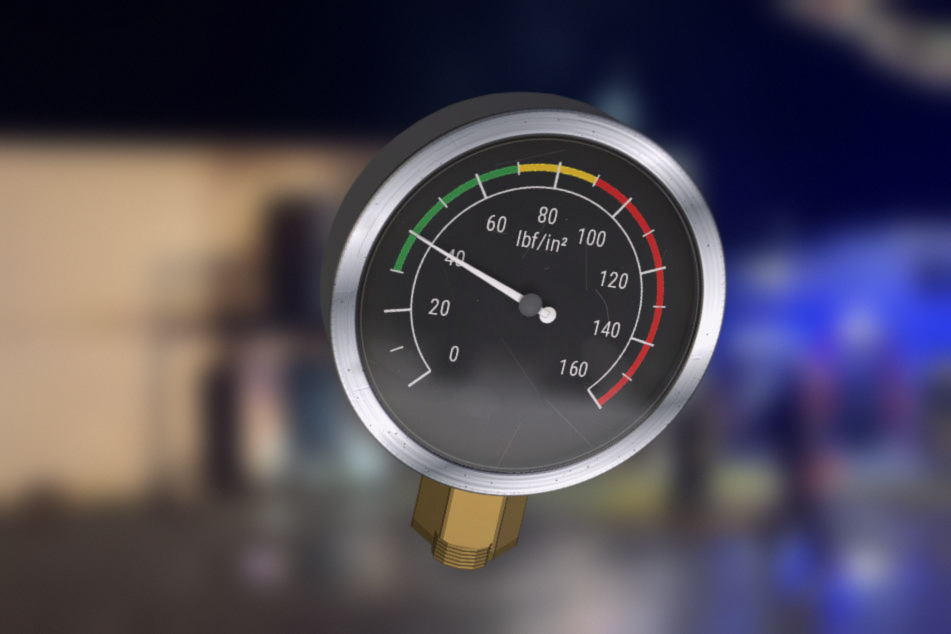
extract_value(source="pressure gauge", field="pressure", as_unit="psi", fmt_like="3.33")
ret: 40
